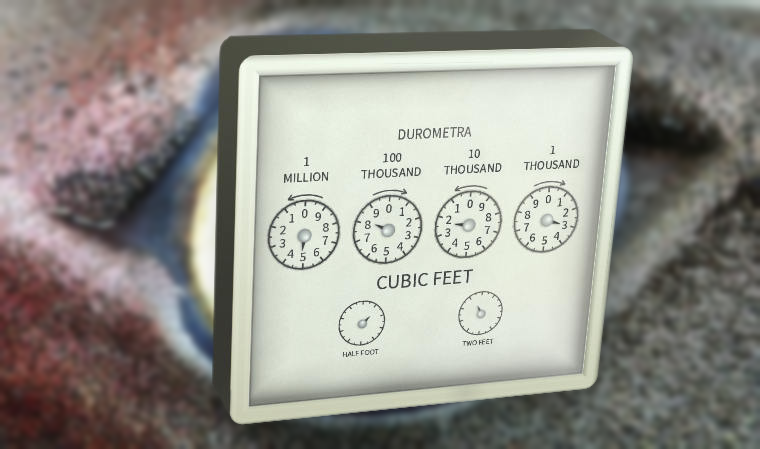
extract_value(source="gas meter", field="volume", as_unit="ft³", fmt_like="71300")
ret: 482300
